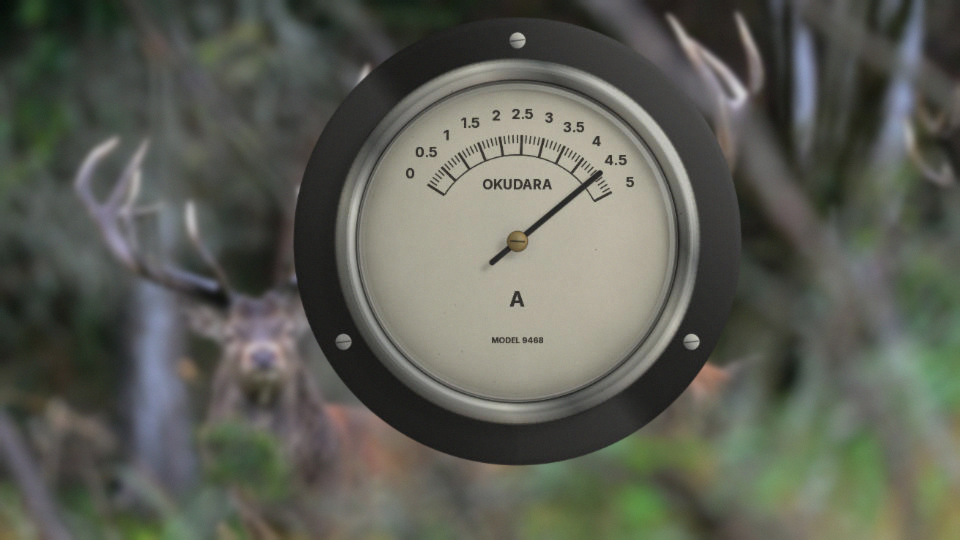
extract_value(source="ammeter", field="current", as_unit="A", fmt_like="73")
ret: 4.5
